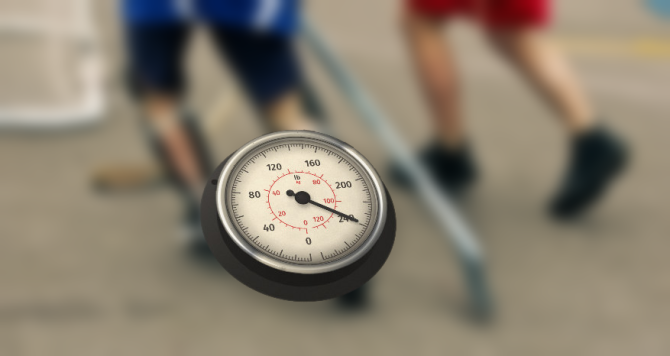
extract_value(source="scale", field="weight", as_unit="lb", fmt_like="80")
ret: 240
